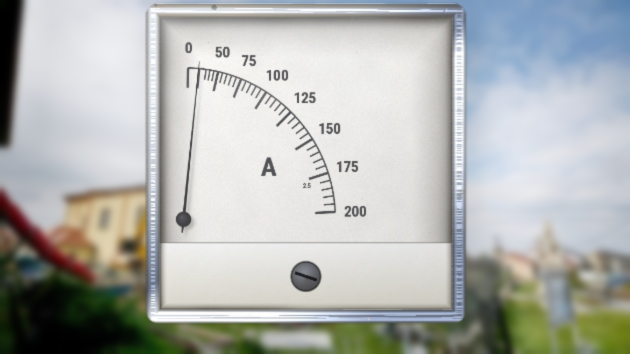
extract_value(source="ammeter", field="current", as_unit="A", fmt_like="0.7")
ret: 25
